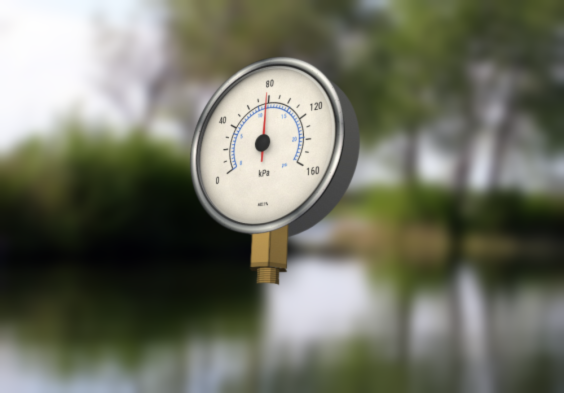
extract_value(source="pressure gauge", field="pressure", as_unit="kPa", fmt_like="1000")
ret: 80
